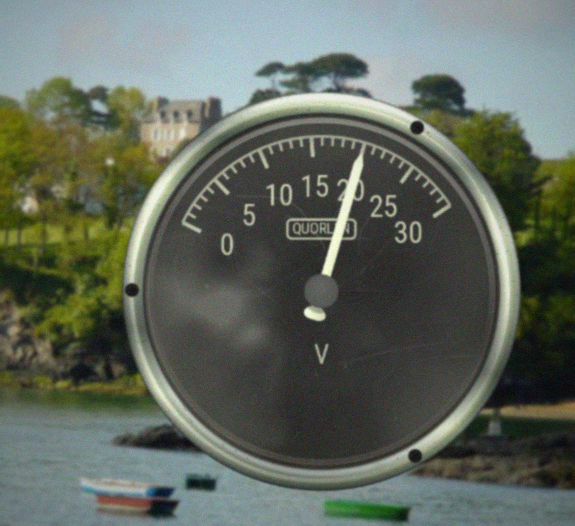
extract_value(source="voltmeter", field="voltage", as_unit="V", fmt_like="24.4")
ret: 20
